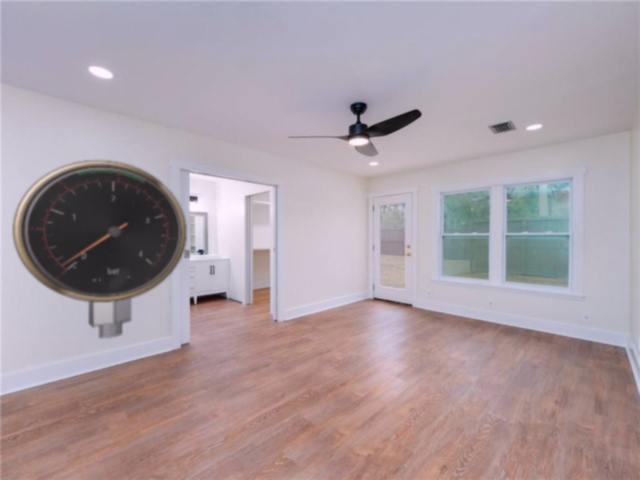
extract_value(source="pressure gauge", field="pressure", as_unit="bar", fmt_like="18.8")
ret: 0.1
